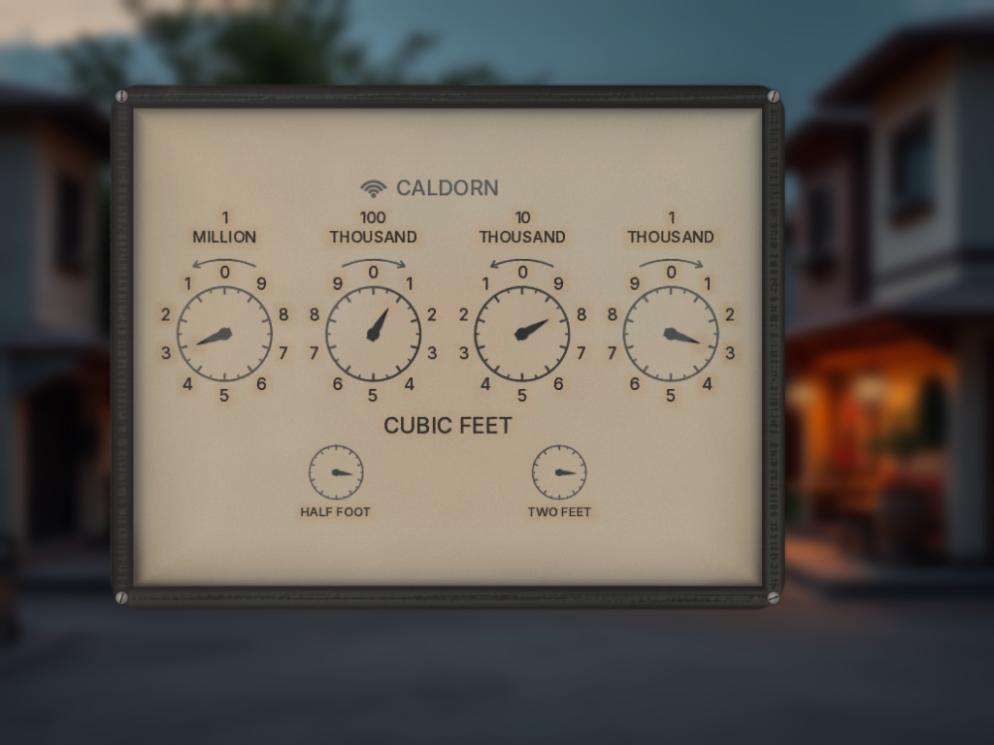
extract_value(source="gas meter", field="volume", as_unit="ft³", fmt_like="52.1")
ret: 308300
